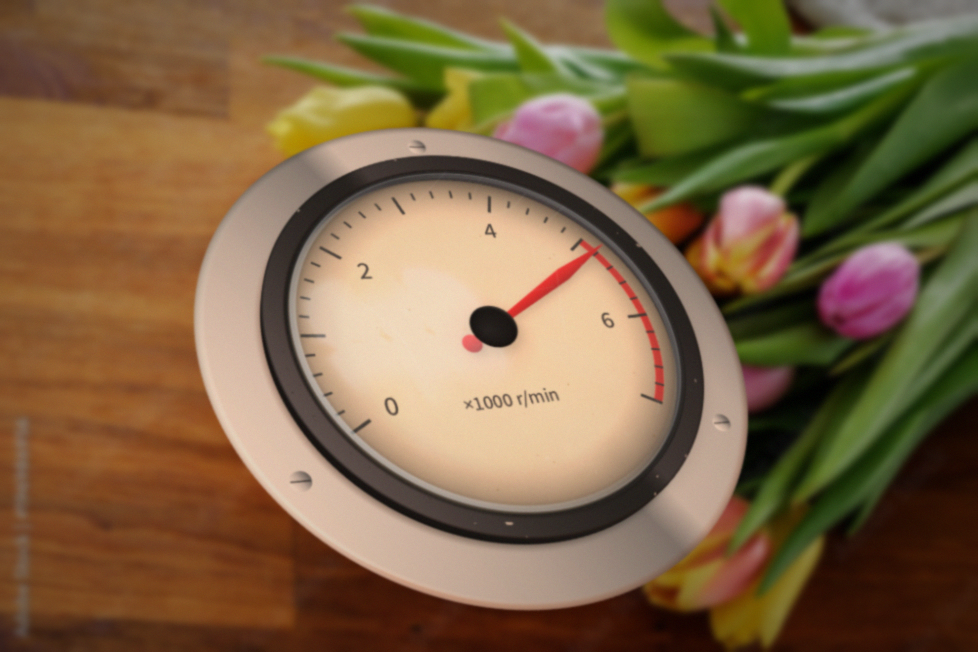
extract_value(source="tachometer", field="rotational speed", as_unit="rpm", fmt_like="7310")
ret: 5200
